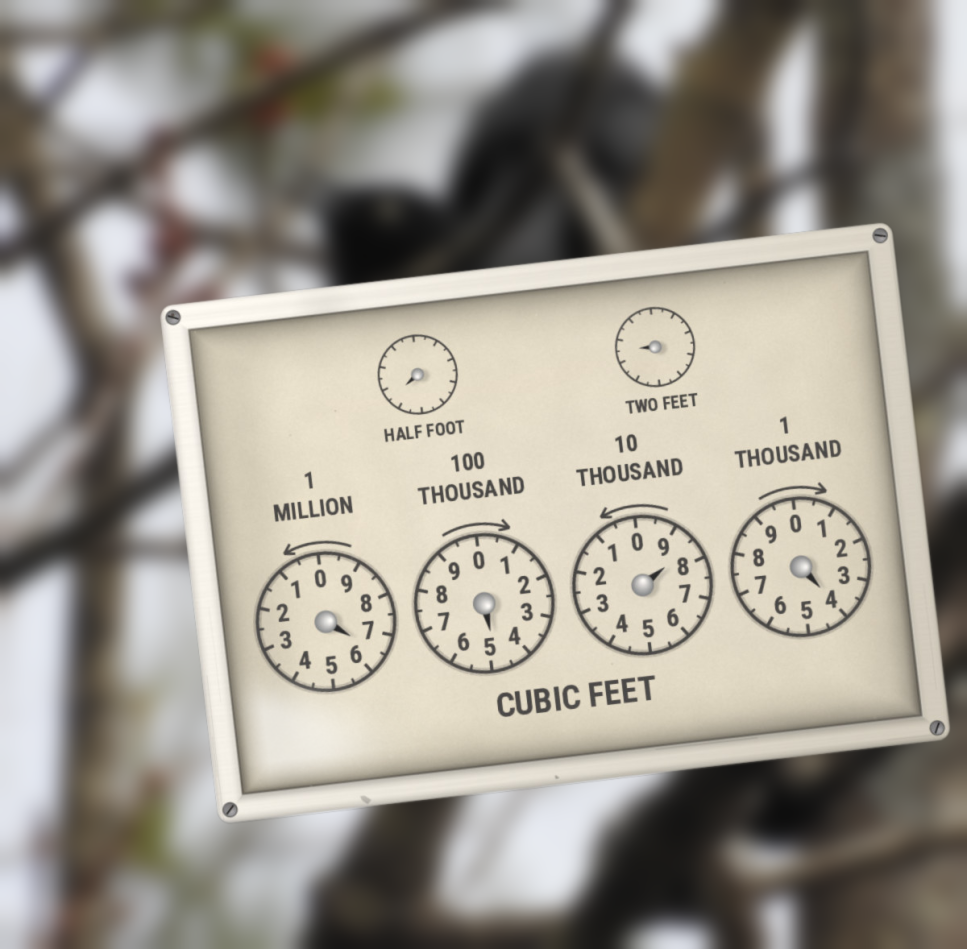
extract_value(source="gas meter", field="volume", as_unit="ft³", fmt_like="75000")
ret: 648400
